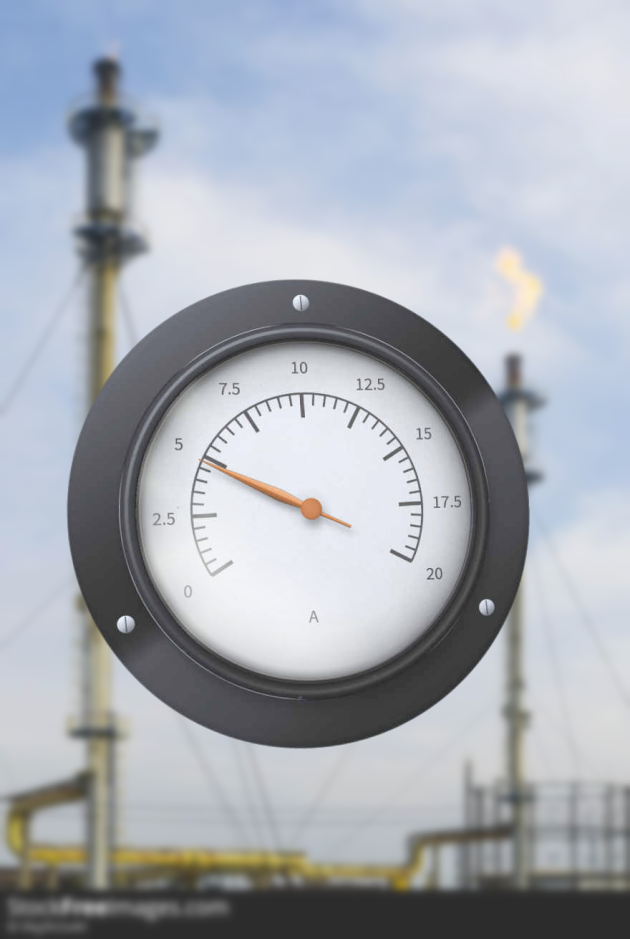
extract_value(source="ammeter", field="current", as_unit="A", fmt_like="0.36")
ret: 4.75
